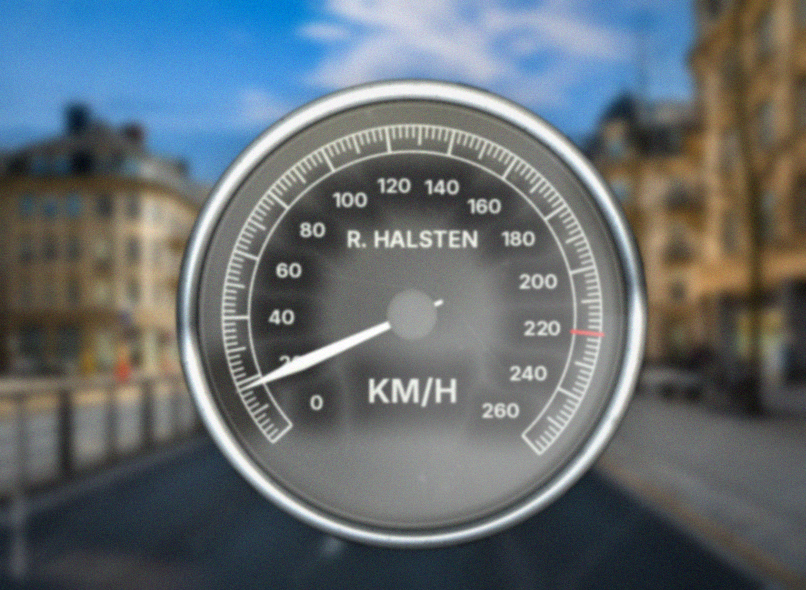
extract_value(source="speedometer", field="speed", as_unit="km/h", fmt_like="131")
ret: 18
